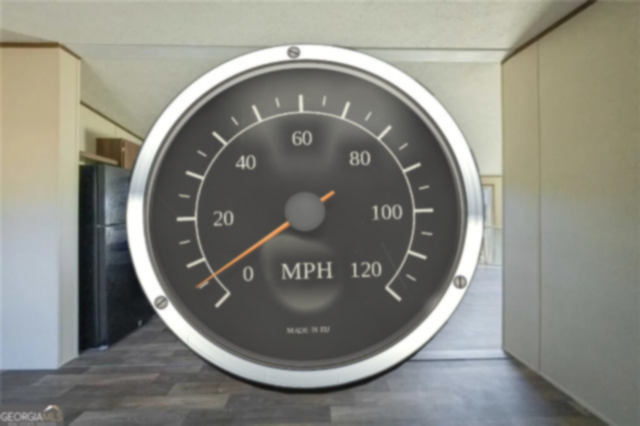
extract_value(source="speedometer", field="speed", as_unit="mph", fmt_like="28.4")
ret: 5
